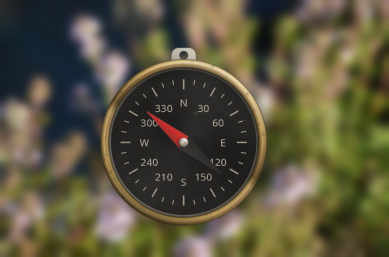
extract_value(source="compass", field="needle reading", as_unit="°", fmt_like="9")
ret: 310
